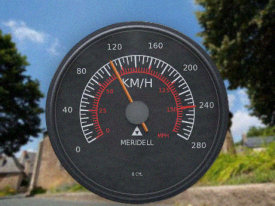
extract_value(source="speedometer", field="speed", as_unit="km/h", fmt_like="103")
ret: 110
